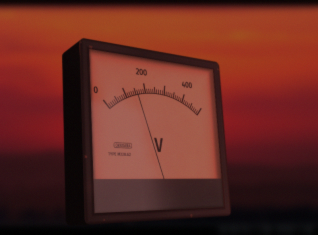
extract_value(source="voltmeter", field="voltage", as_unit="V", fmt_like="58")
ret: 150
